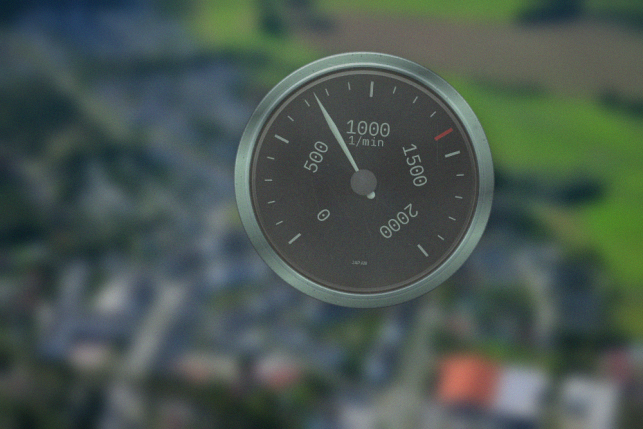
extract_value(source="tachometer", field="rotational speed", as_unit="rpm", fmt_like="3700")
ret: 750
